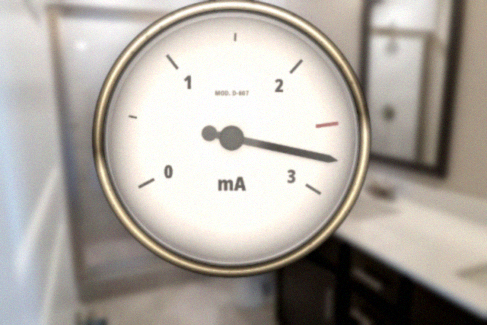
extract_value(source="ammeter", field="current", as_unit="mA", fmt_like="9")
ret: 2.75
